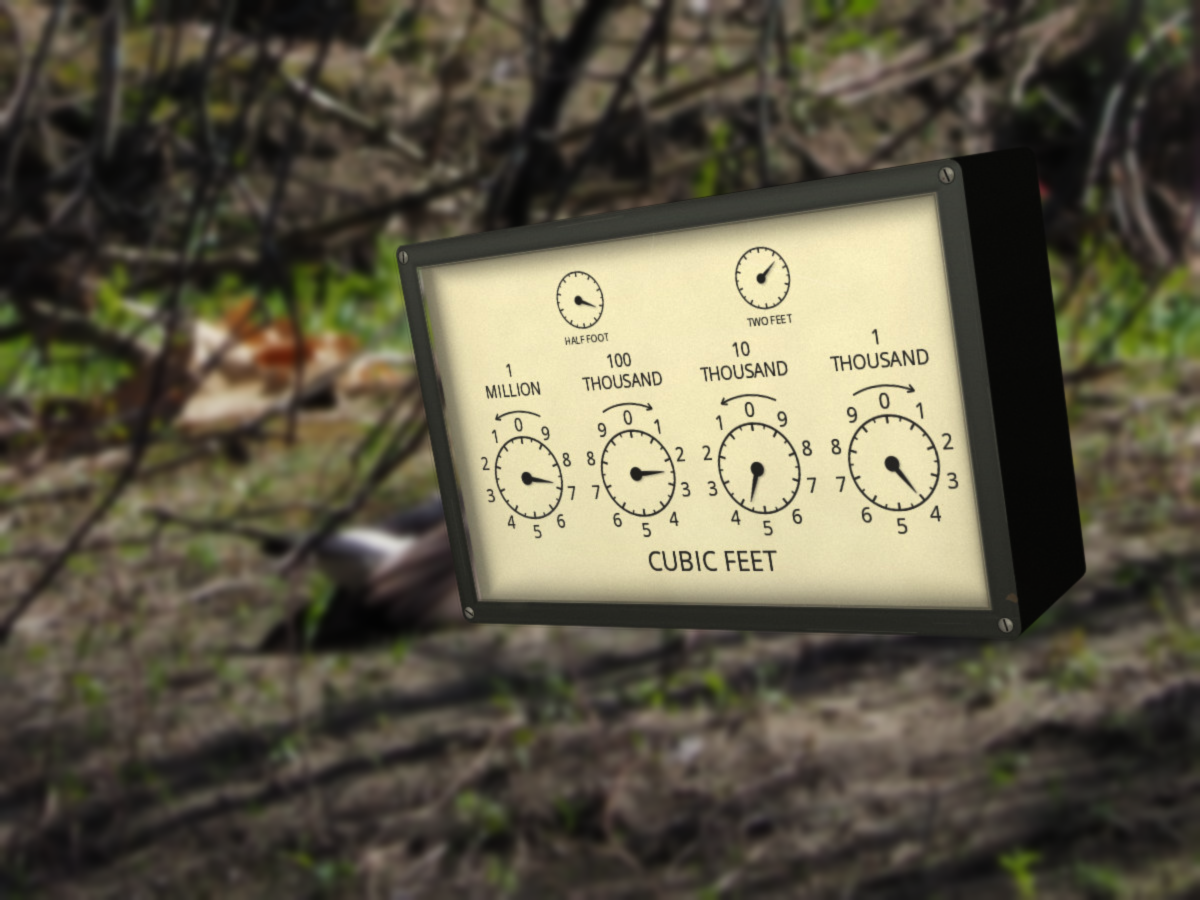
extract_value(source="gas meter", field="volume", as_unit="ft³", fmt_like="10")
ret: 724400
